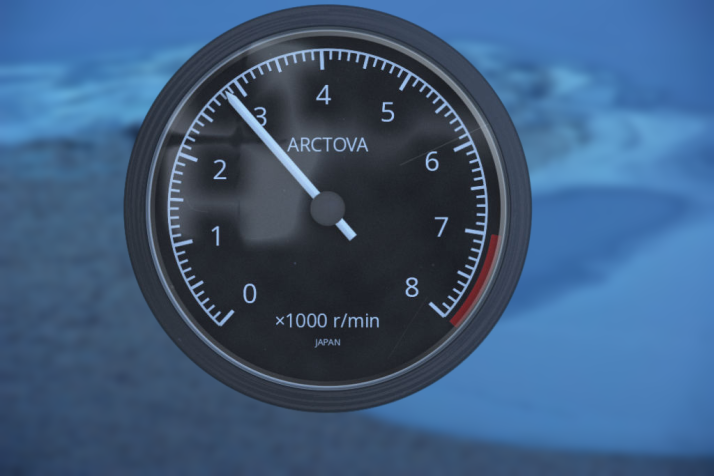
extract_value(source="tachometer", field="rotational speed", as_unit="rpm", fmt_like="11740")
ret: 2850
